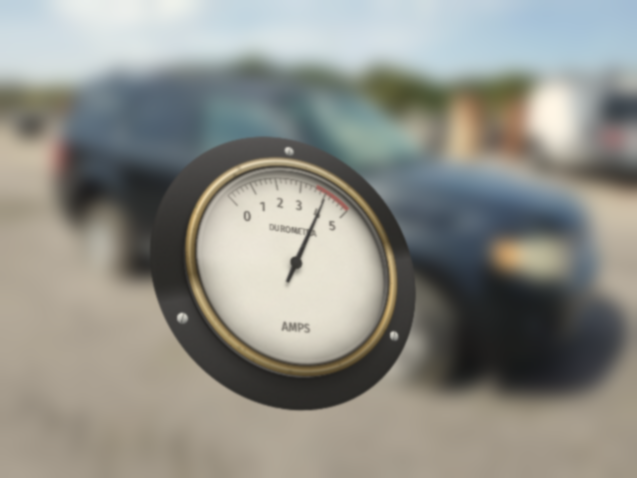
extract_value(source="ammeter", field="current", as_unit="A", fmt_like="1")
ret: 4
